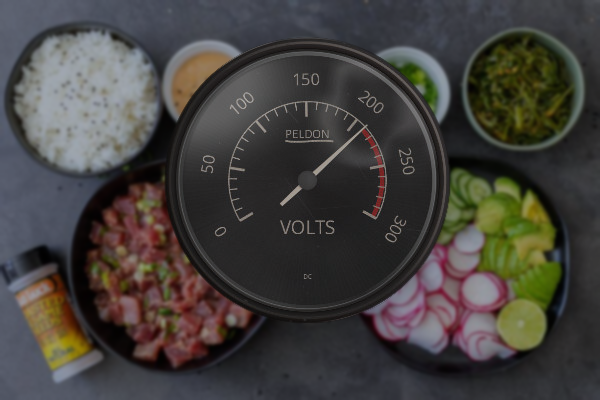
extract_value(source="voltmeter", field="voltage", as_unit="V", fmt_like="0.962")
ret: 210
